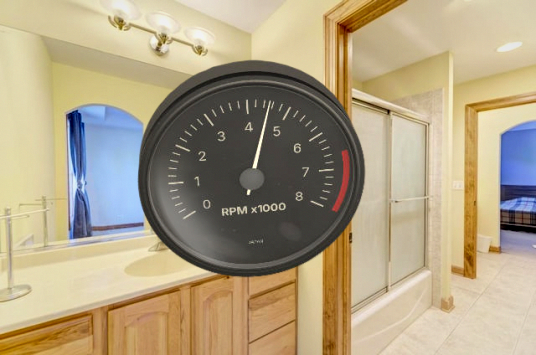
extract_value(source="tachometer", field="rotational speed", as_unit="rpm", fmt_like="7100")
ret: 4500
